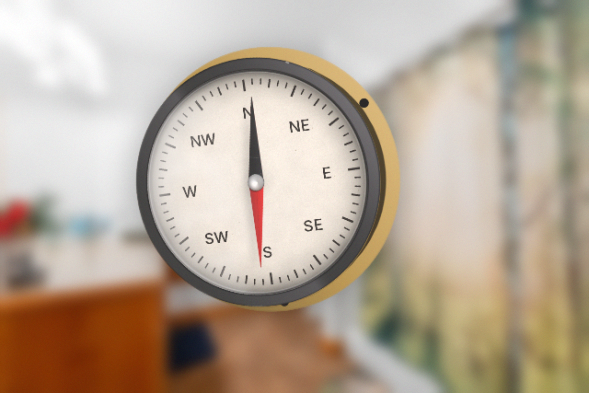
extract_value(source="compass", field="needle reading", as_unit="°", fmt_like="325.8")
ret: 185
